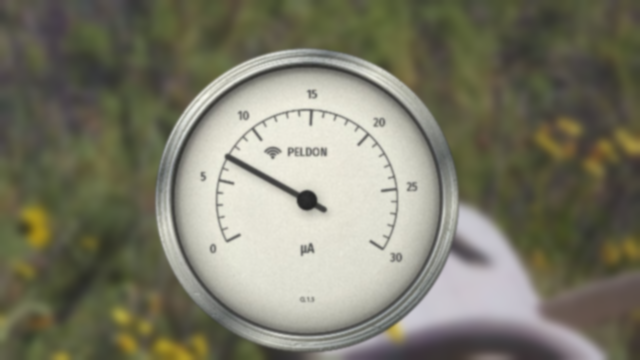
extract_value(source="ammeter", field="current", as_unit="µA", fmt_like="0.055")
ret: 7
